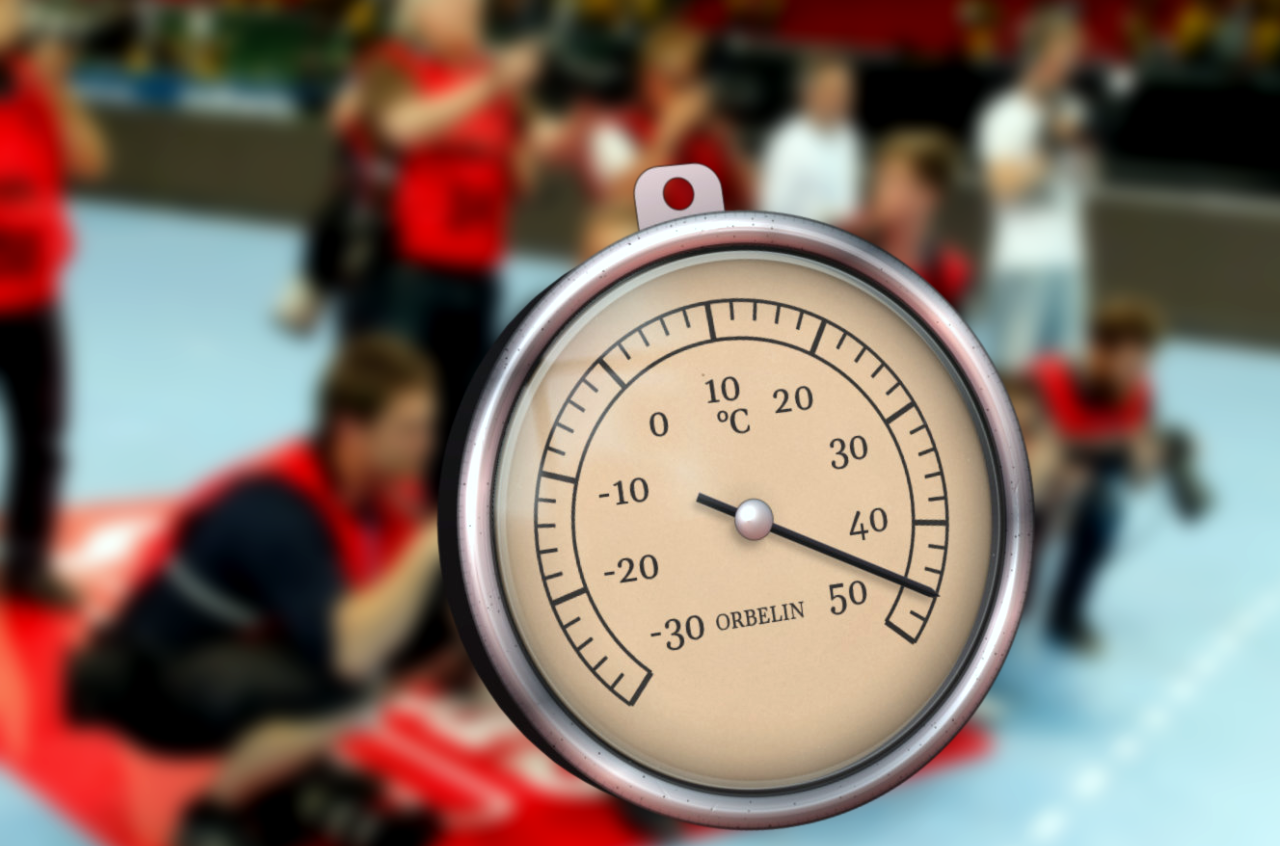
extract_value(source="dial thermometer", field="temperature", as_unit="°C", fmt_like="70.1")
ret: 46
